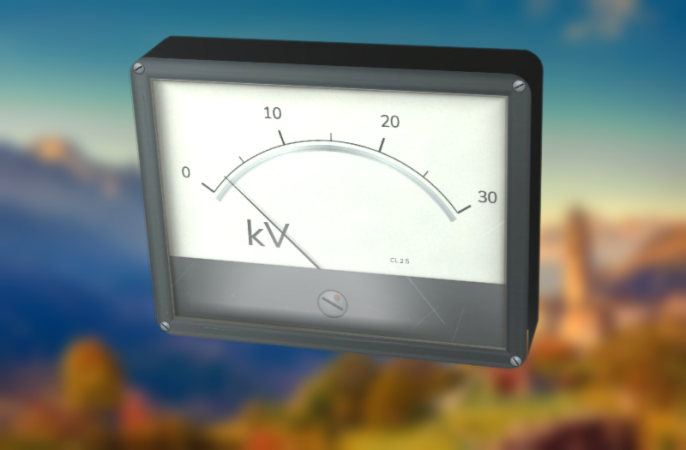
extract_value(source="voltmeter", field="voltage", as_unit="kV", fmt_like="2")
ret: 2.5
